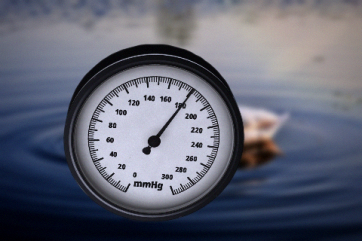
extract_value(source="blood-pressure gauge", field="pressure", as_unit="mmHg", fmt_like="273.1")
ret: 180
